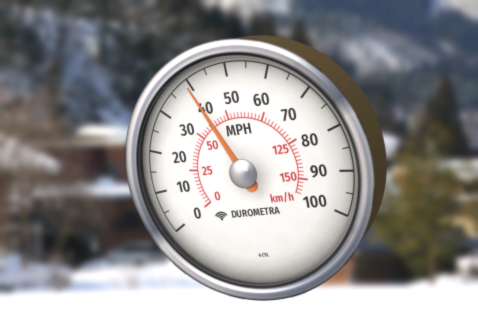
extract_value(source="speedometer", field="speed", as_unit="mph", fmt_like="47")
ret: 40
